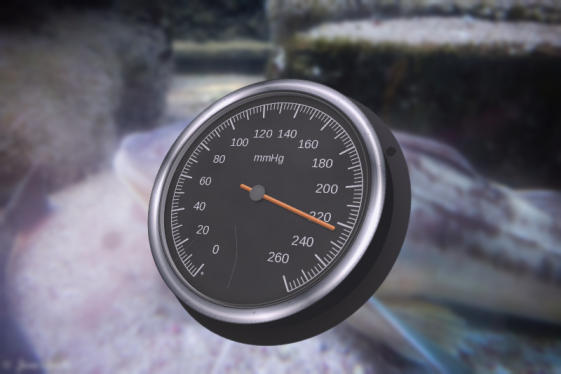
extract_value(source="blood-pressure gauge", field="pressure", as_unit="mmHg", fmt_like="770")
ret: 224
